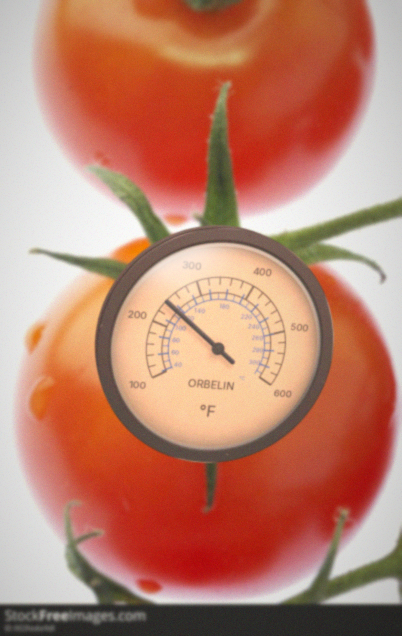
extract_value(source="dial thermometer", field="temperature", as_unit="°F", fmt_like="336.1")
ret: 240
